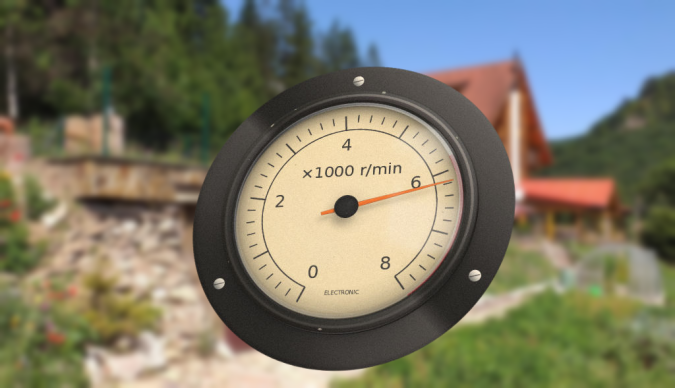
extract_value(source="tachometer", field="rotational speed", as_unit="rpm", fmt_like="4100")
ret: 6200
